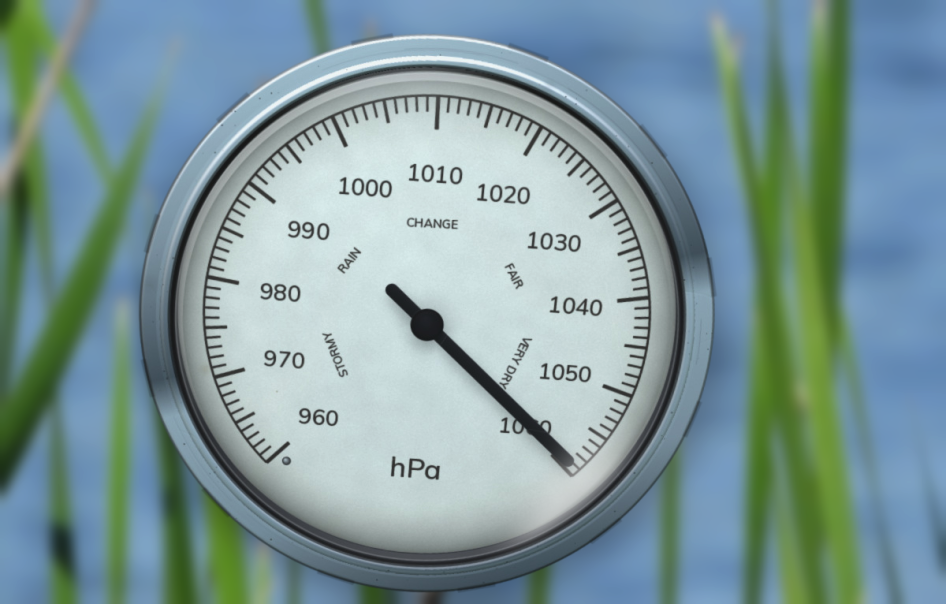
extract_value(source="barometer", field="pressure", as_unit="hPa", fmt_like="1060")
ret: 1059
